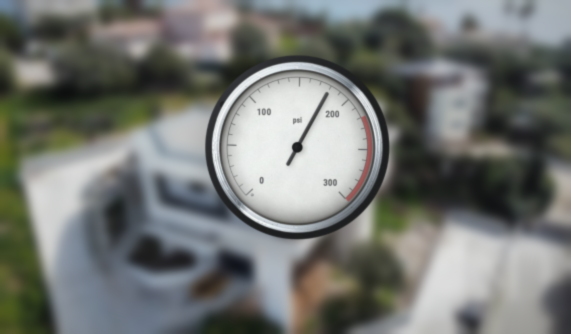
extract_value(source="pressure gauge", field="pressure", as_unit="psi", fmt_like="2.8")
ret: 180
